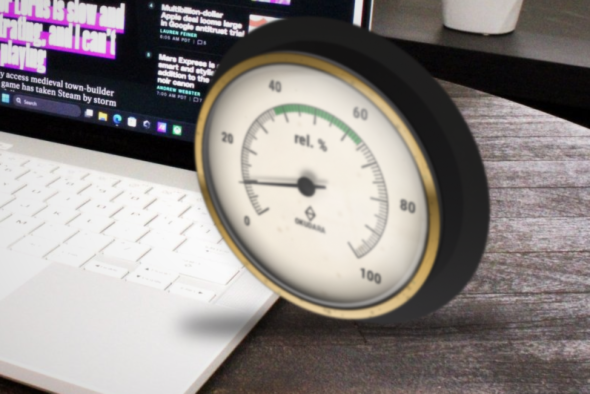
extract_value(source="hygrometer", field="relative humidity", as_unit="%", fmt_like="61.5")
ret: 10
